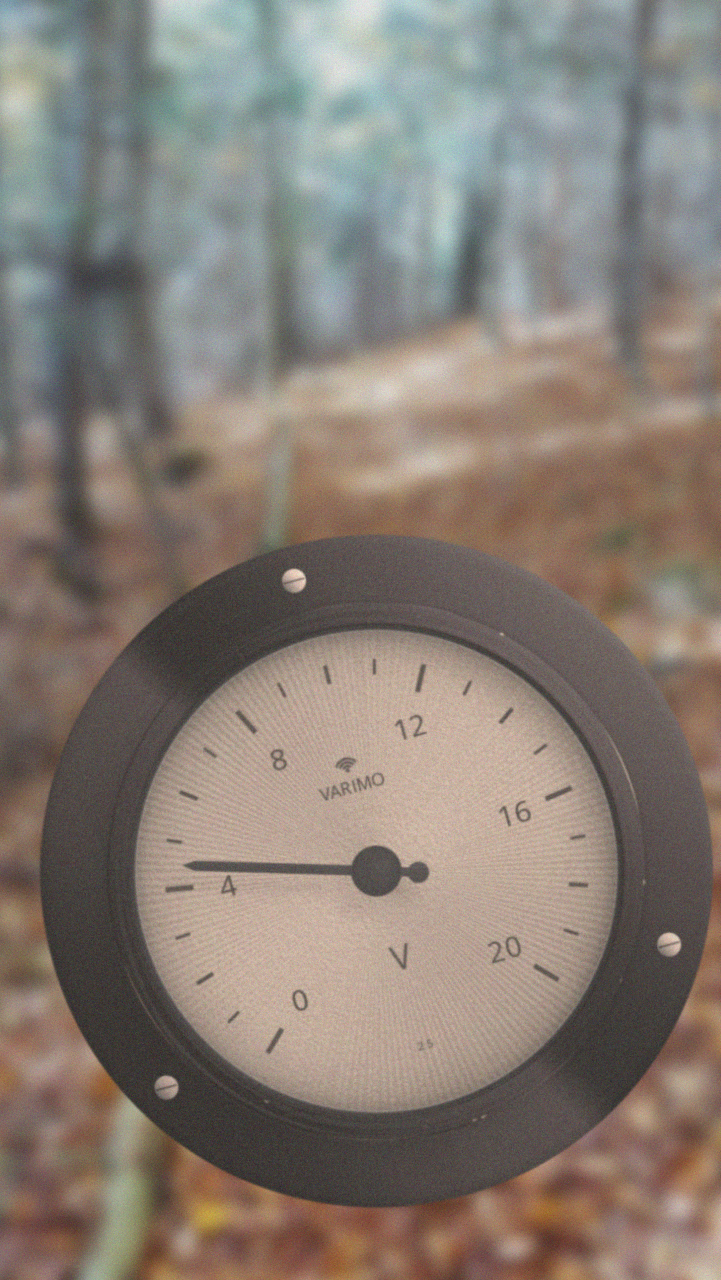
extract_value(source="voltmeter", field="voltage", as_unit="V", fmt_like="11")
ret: 4.5
